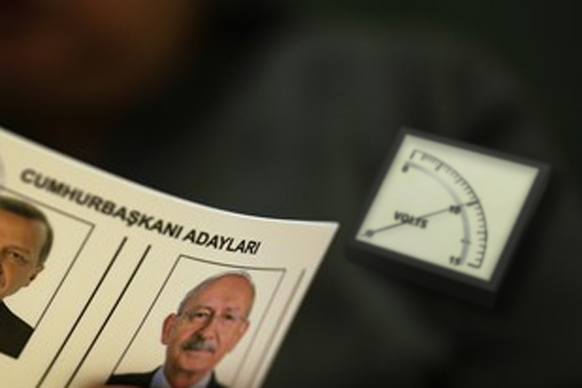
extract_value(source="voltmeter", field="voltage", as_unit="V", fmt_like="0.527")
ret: 10
